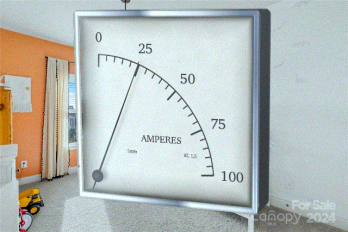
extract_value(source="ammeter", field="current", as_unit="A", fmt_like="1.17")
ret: 25
